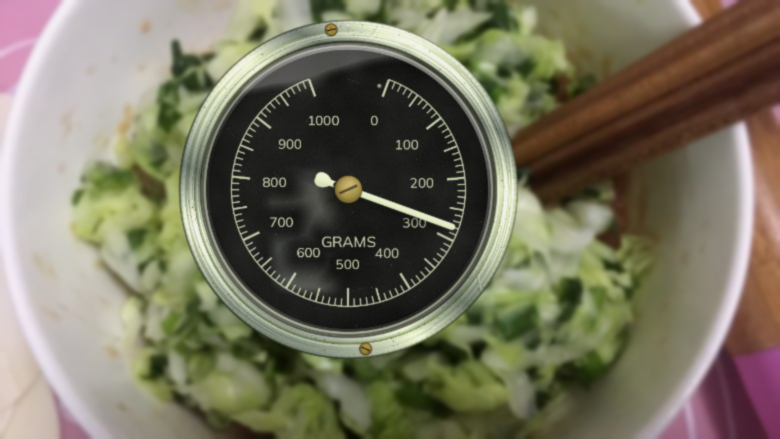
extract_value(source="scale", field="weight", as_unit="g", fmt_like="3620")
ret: 280
